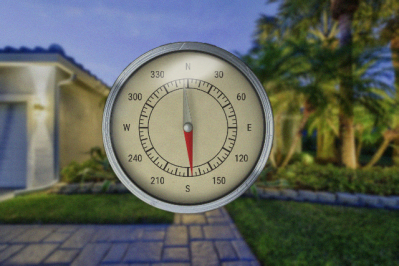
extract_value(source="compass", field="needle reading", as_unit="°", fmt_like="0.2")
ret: 175
